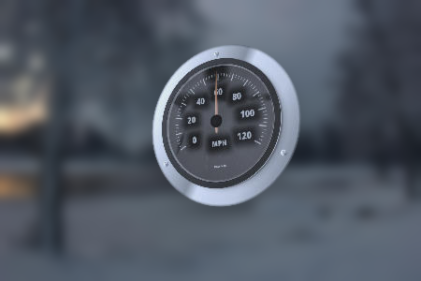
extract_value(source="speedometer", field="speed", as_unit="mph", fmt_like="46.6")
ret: 60
